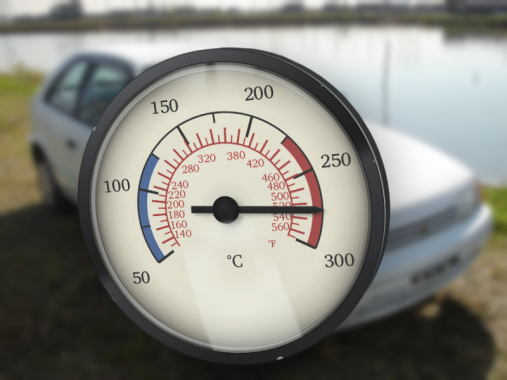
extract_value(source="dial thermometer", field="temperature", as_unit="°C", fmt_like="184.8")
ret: 275
